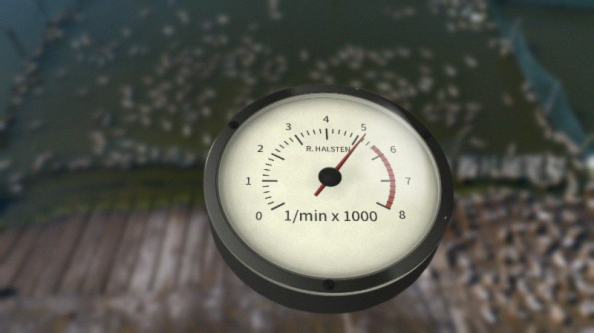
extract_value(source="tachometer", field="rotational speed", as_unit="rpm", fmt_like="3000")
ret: 5200
